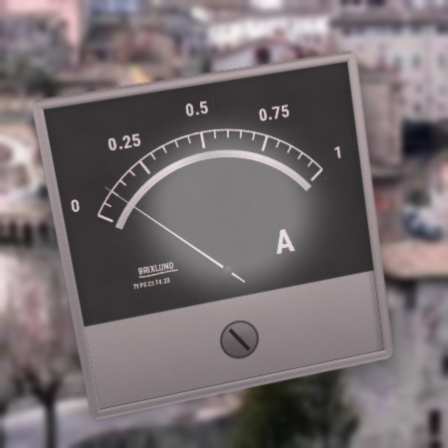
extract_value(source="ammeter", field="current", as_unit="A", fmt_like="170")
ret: 0.1
